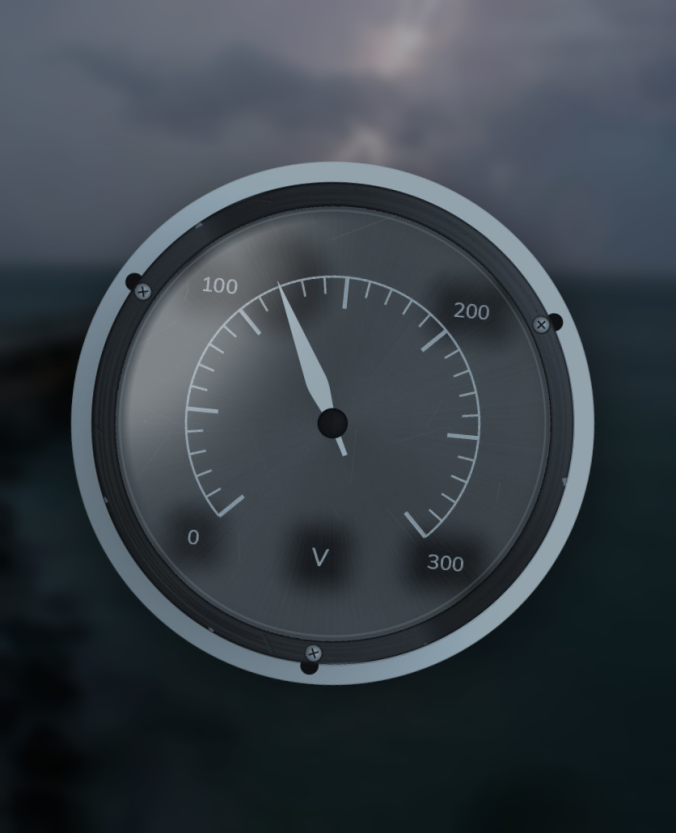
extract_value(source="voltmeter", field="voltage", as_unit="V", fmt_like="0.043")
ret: 120
